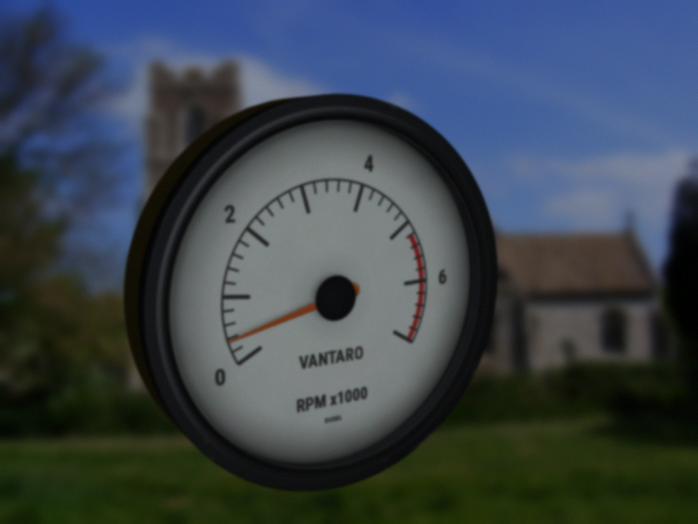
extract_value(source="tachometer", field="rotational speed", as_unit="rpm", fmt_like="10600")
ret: 400
